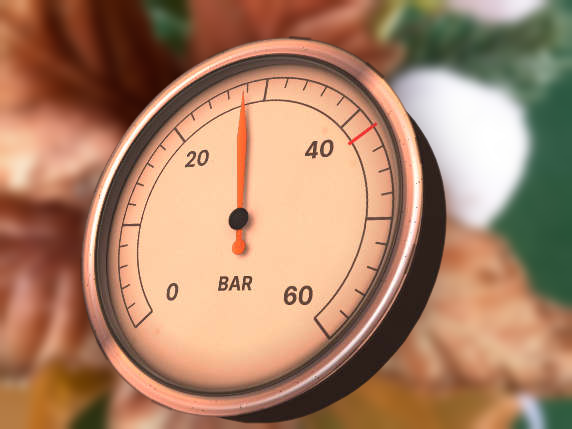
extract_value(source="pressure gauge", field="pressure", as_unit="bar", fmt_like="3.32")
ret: 28
